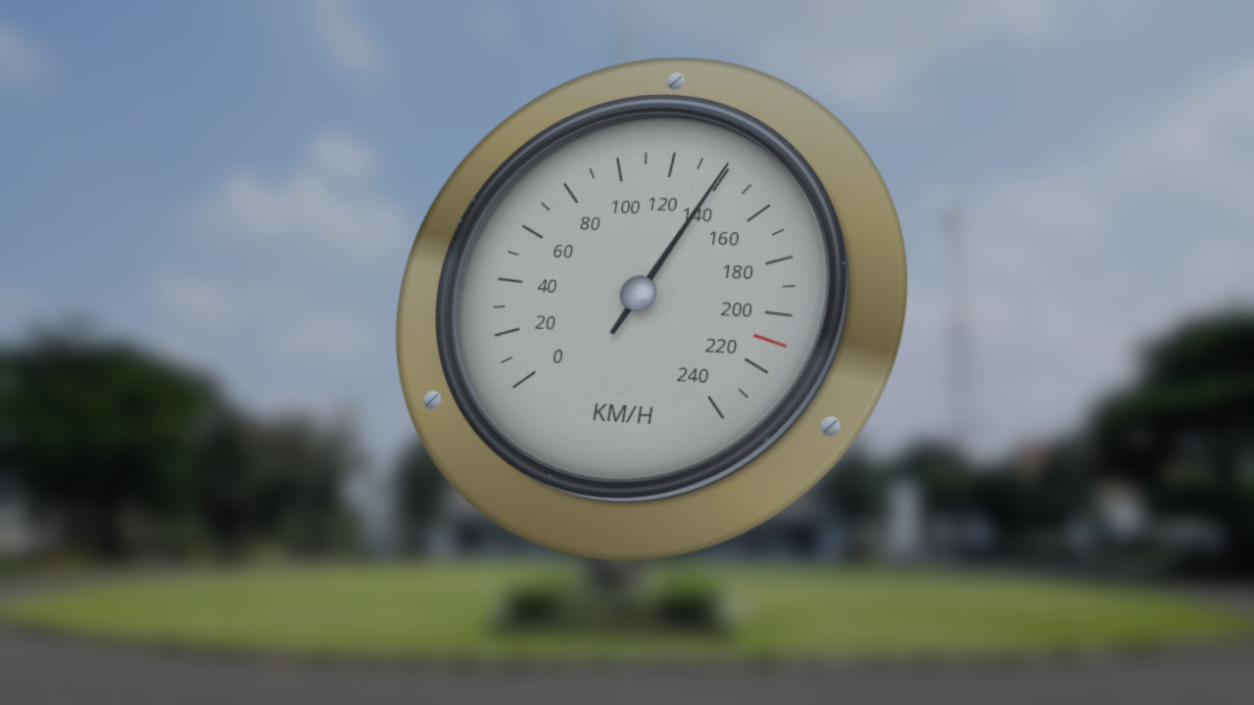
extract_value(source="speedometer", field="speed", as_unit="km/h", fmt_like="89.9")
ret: 140
